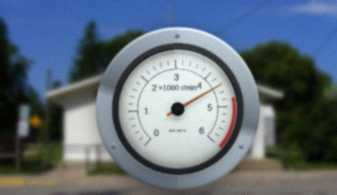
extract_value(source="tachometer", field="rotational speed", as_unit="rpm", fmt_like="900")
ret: 4400
